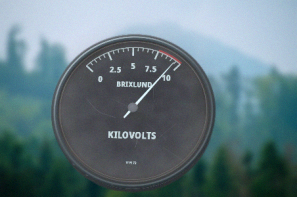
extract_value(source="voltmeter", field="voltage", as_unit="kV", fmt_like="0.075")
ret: 9.5
